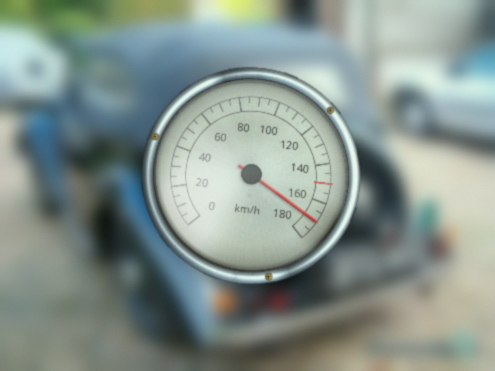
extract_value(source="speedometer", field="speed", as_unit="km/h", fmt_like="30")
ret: 170
